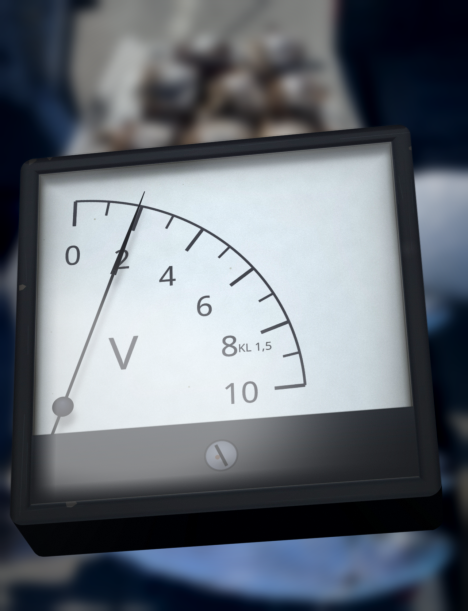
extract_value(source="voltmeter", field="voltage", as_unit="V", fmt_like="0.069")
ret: 2
